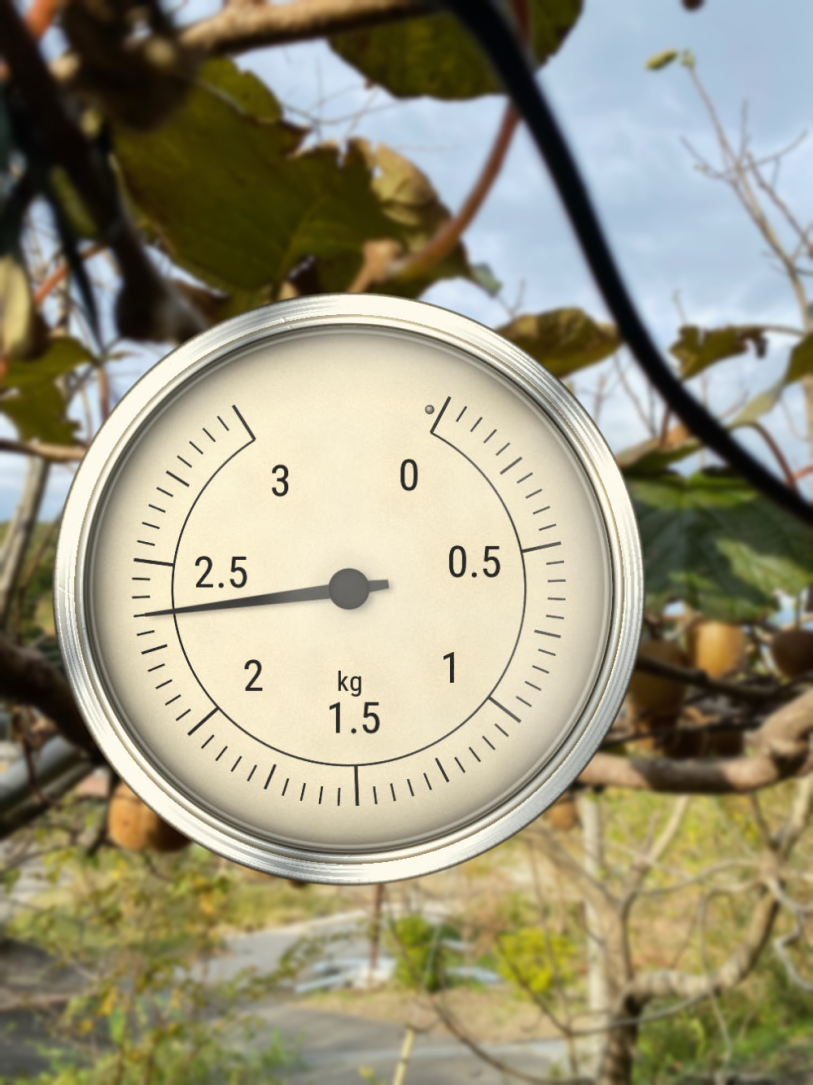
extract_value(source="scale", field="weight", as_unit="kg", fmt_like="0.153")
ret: 2.35
